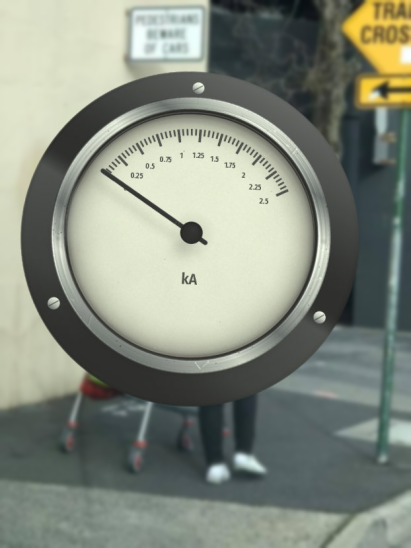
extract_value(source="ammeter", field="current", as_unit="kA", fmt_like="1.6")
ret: 0
